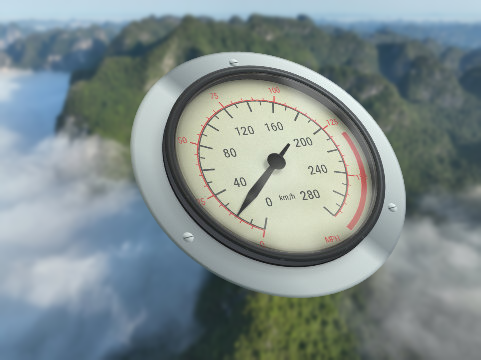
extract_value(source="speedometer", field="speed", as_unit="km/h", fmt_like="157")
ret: 20
